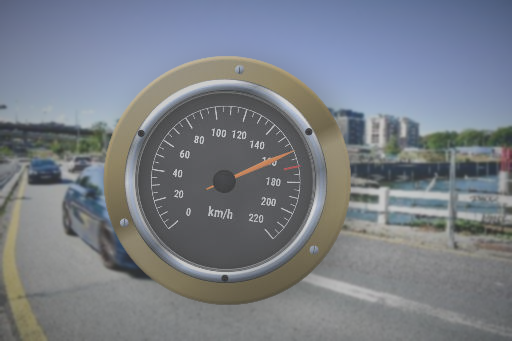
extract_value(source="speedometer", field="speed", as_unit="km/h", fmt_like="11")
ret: 160
